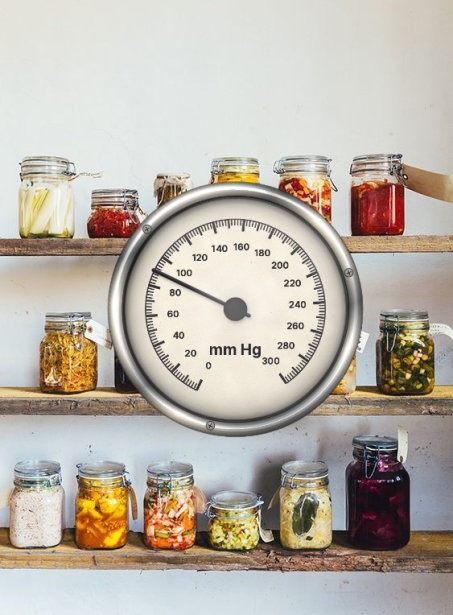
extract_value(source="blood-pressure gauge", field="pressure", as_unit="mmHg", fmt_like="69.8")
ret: 90
